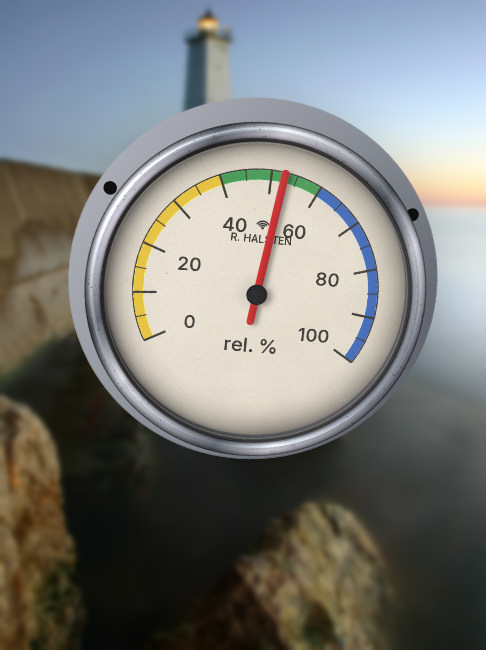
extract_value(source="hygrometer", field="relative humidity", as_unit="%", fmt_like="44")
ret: 52.5
